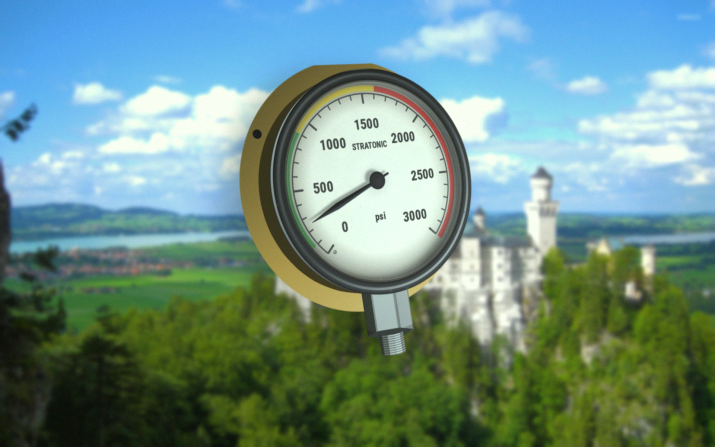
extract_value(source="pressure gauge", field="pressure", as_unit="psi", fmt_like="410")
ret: 250
